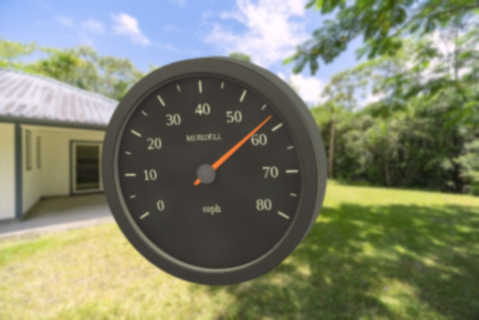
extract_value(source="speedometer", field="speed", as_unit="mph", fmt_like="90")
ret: 57.5
